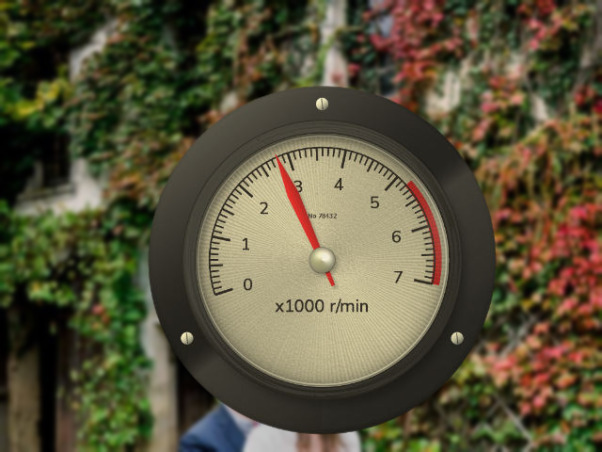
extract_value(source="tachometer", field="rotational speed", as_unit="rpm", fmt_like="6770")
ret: 2800
